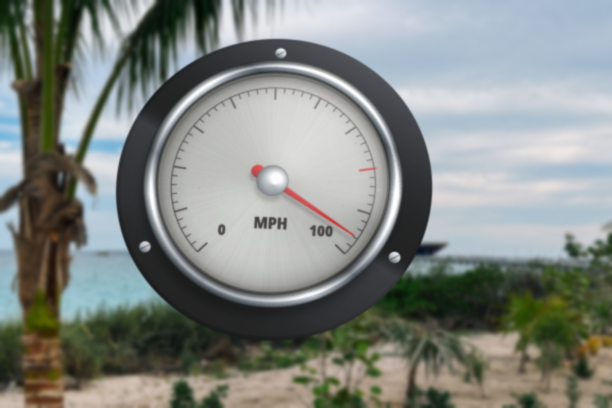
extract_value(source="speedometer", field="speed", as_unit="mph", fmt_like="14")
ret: 96
